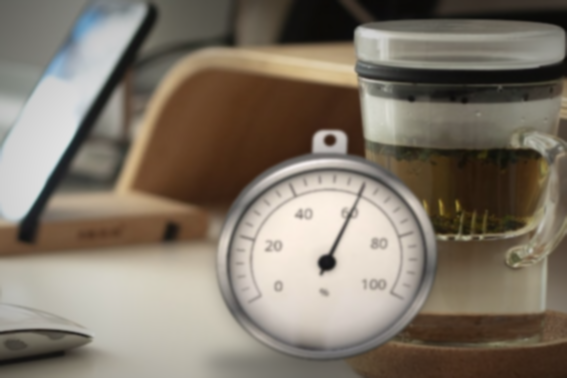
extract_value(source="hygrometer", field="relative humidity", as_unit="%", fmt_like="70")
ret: 60
